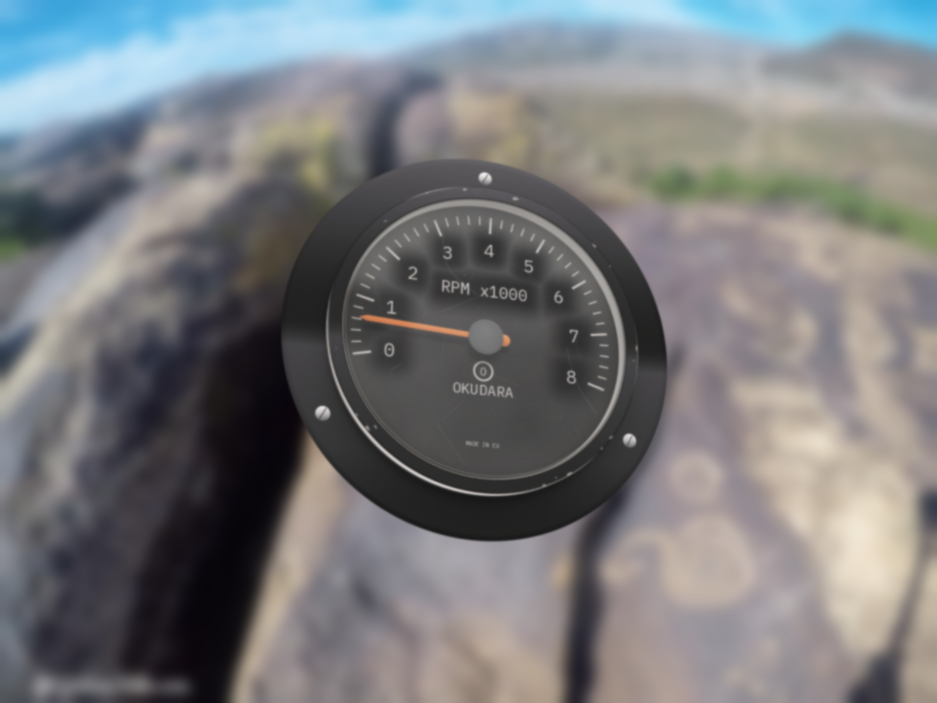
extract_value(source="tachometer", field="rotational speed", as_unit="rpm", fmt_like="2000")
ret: 600
